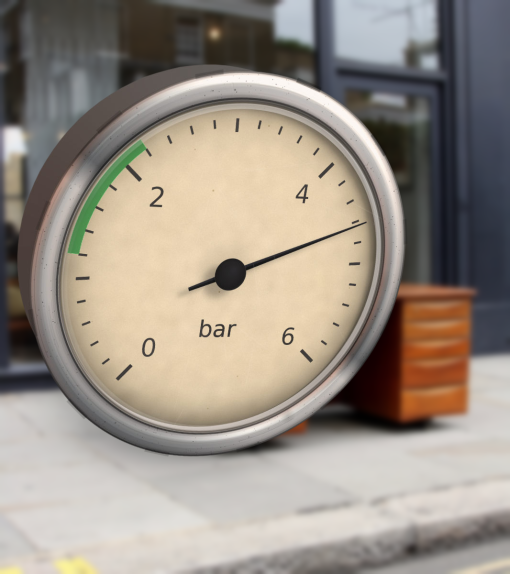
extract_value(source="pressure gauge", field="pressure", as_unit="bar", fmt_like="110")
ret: 4.6
